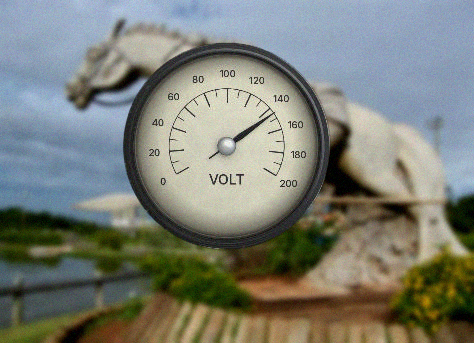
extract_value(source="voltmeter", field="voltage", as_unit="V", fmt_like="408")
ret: 145
